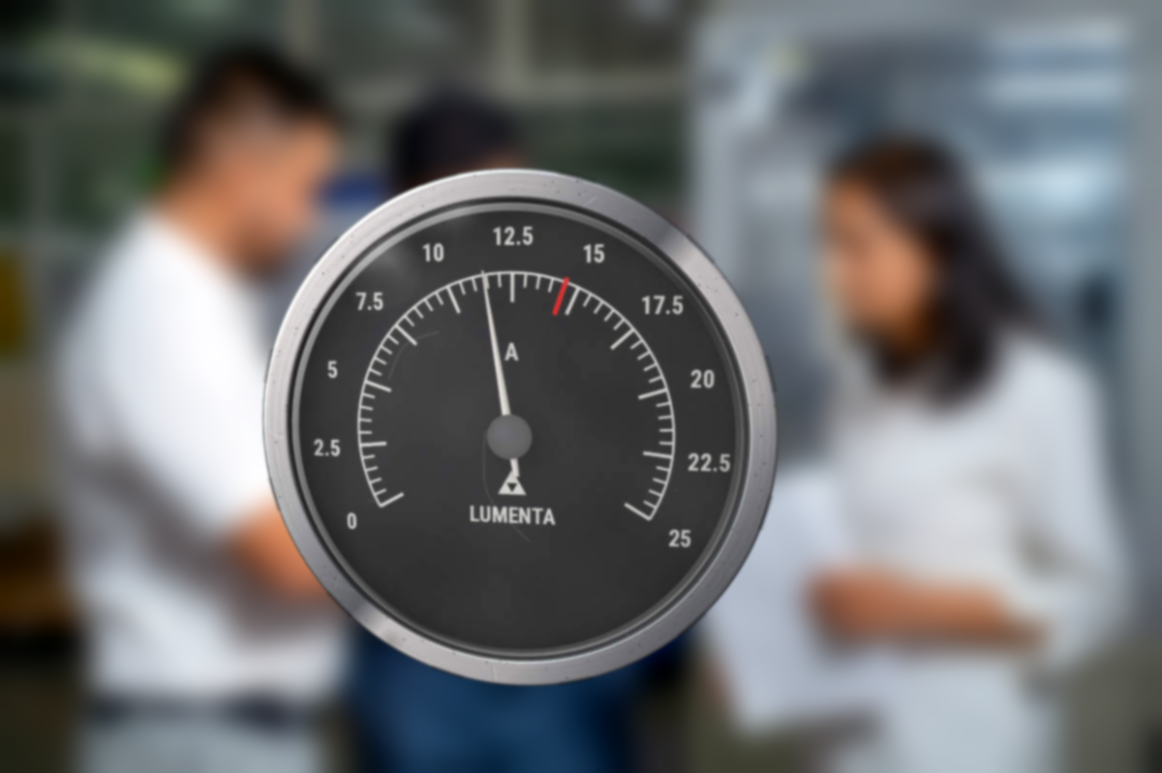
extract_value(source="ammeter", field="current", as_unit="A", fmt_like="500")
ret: 11.5
